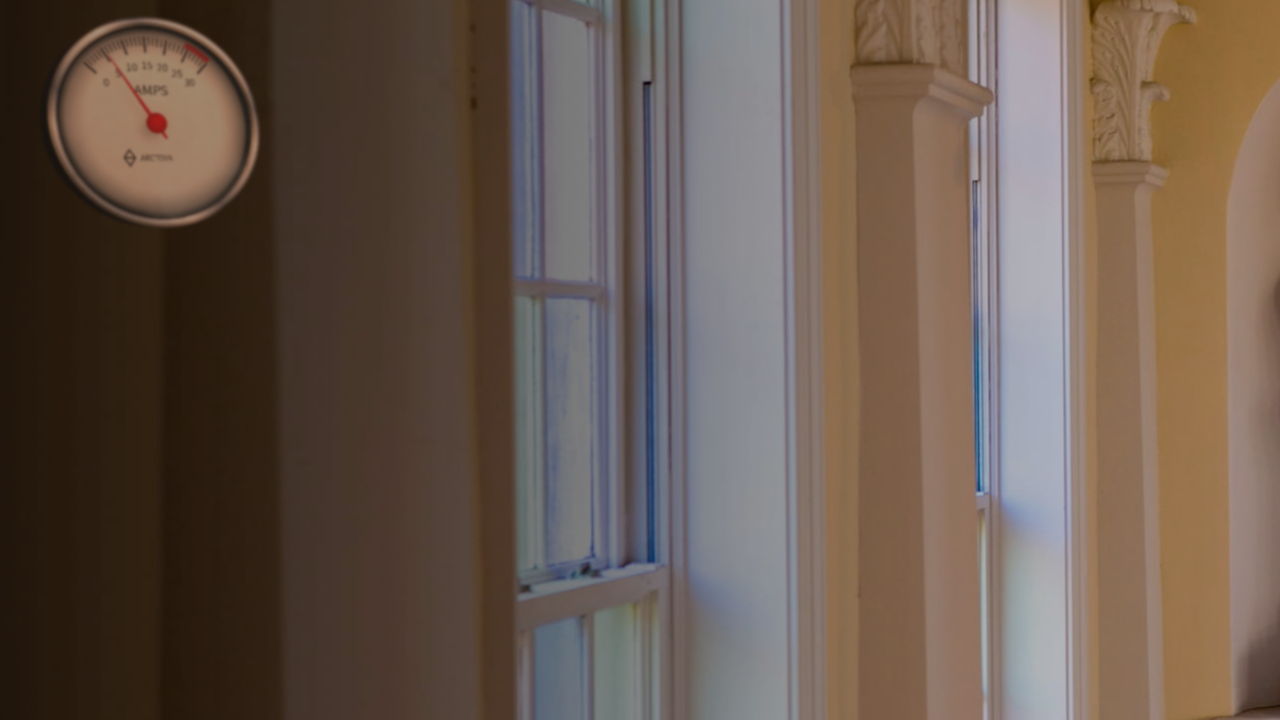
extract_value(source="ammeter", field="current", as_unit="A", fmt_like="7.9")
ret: 5
